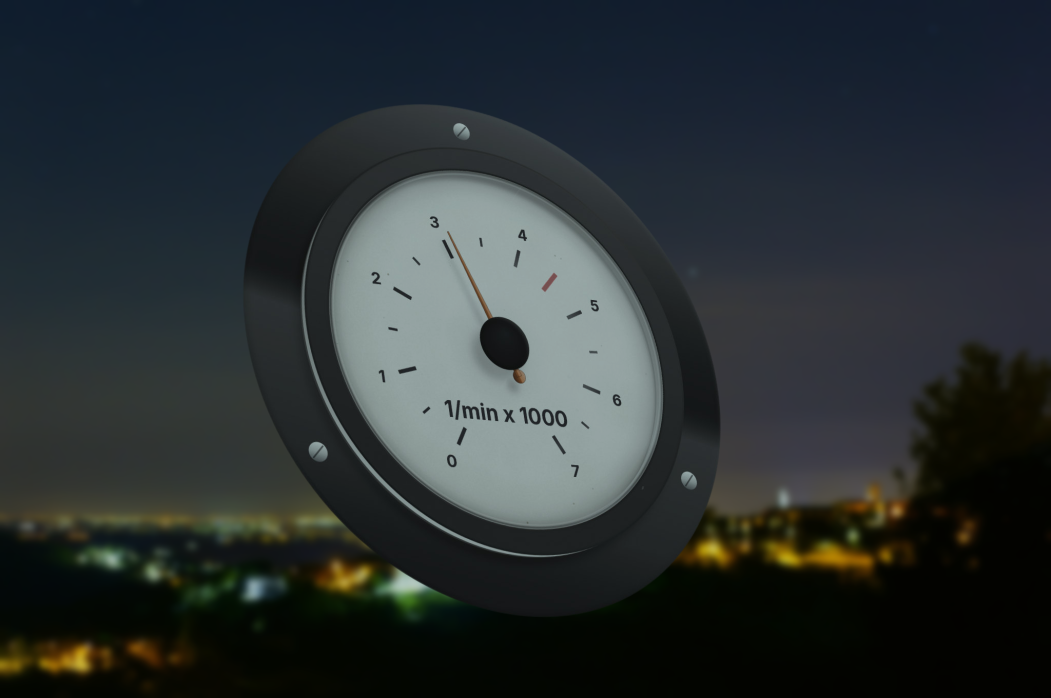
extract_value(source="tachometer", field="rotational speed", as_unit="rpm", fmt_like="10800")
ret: 3000
